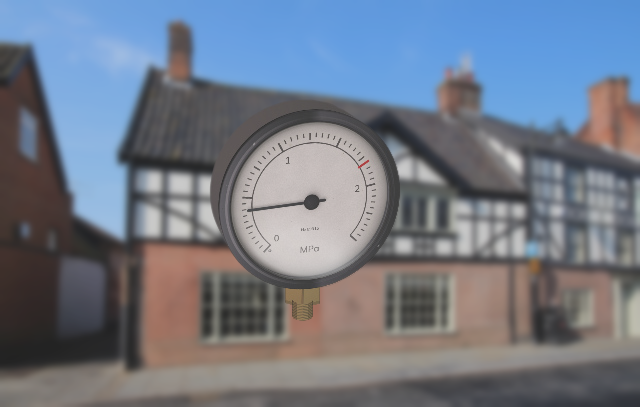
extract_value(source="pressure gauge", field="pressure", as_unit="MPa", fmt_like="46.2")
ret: 0.4
